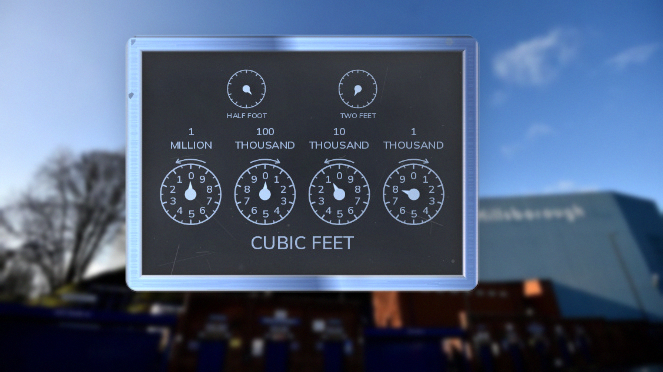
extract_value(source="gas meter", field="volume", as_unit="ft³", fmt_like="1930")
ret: 800
